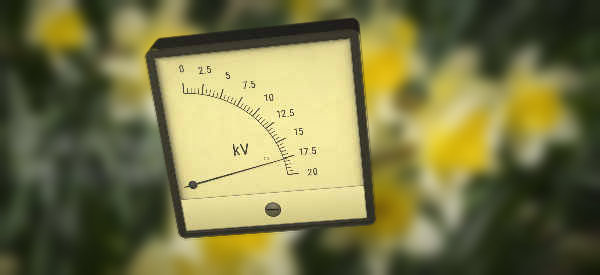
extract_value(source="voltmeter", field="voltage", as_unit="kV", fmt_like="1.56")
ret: 17.5
